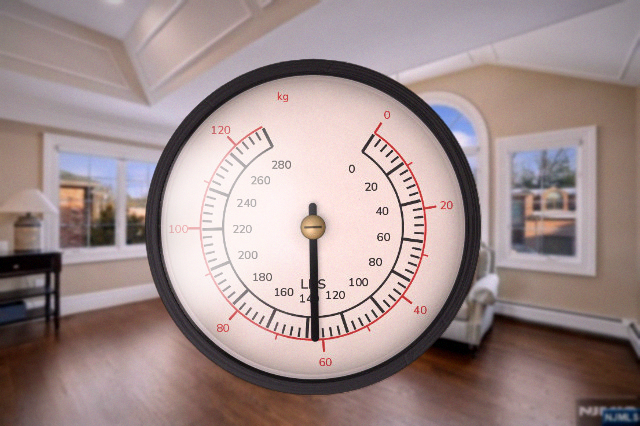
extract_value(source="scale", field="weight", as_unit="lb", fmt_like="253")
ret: 136
